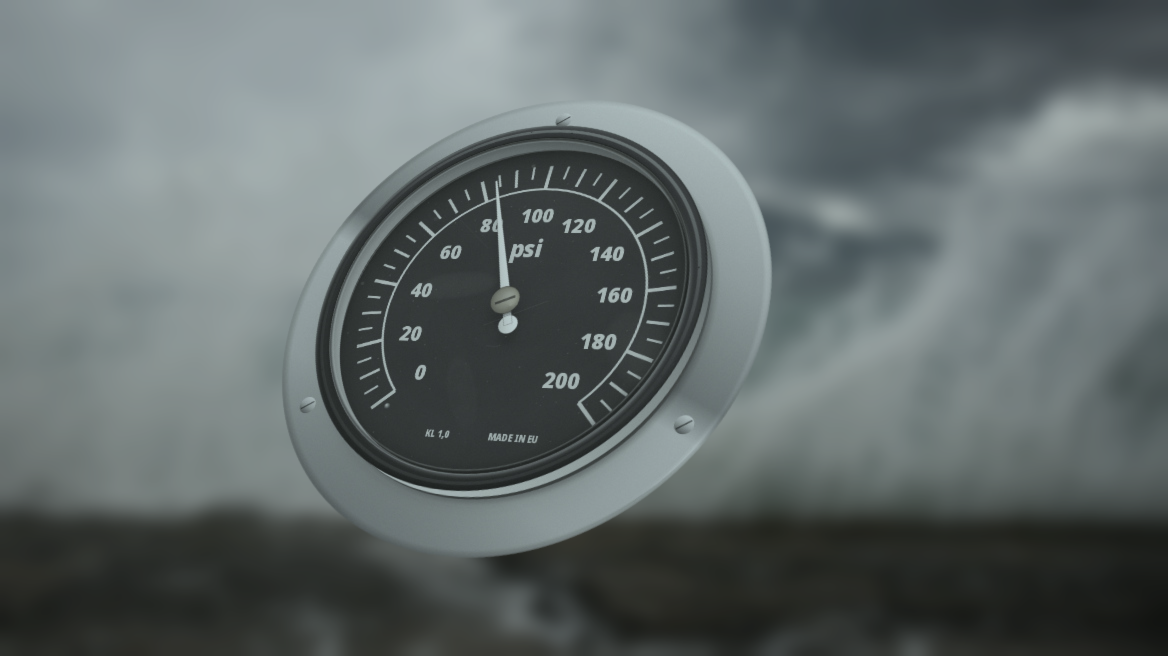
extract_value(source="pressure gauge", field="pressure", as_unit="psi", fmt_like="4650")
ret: 85
